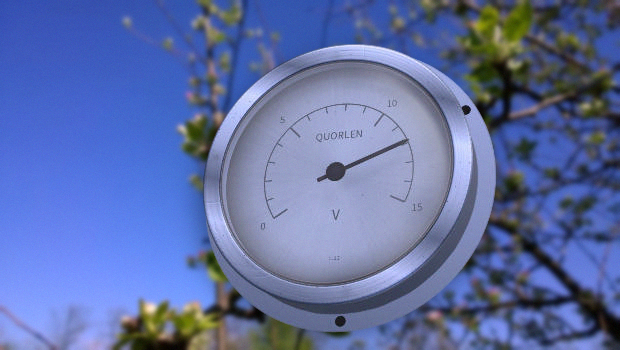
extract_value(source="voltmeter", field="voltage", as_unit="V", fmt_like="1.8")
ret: 12
